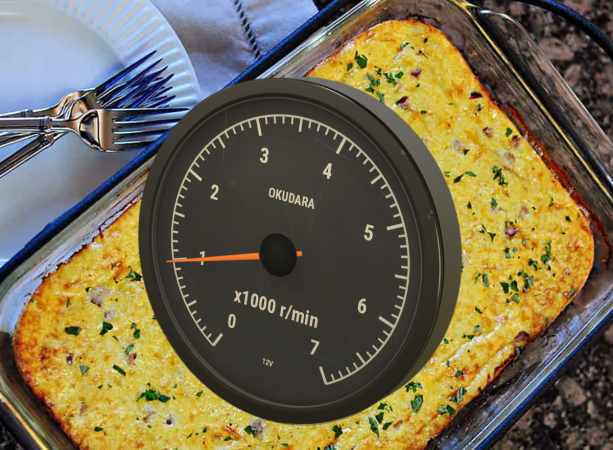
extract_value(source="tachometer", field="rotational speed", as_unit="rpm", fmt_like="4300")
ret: 1000
